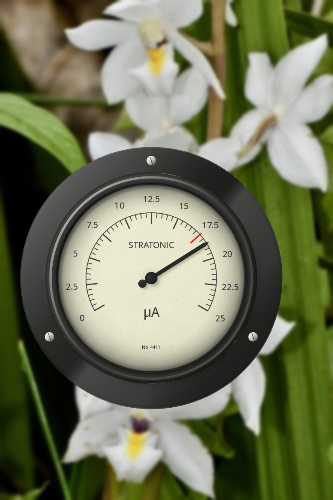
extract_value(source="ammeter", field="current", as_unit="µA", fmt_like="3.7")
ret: 18.5
